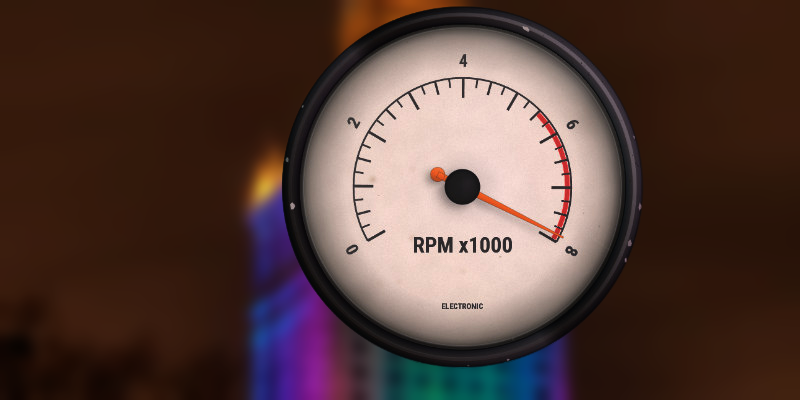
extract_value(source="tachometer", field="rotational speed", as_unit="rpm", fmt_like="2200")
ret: 7875
